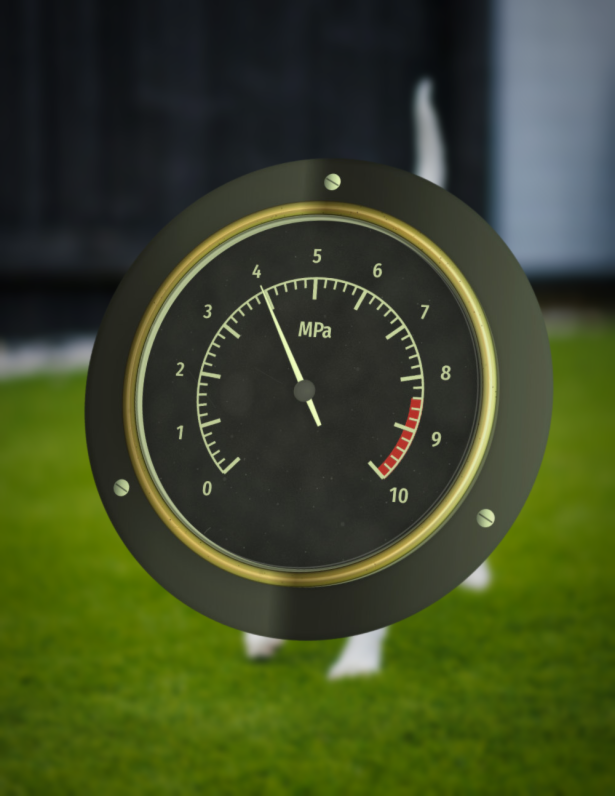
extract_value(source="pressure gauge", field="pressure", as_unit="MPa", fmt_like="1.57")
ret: 4
